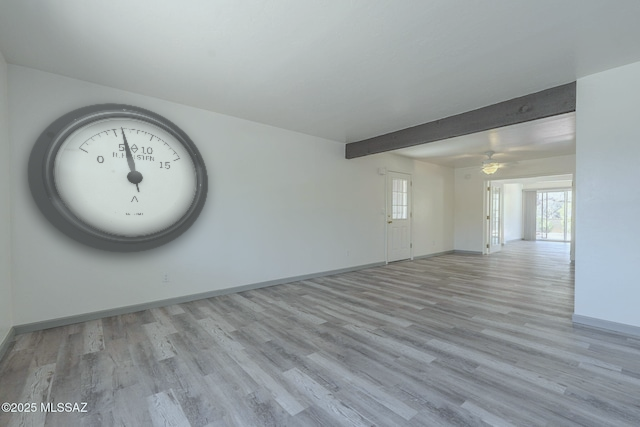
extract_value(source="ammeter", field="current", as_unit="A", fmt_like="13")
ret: 6
